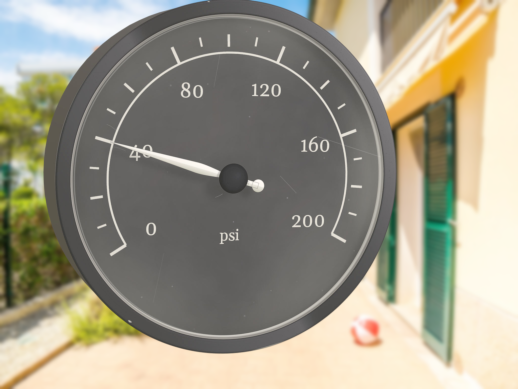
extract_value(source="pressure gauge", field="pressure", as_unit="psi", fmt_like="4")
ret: 40
